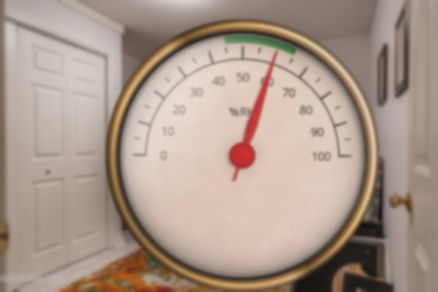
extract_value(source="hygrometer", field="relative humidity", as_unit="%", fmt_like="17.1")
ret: 60
